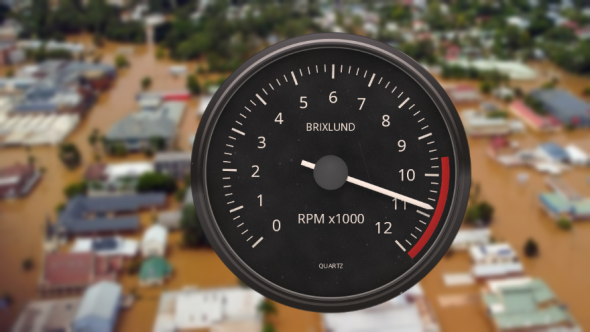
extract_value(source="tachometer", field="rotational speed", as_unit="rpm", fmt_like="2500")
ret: 10800
